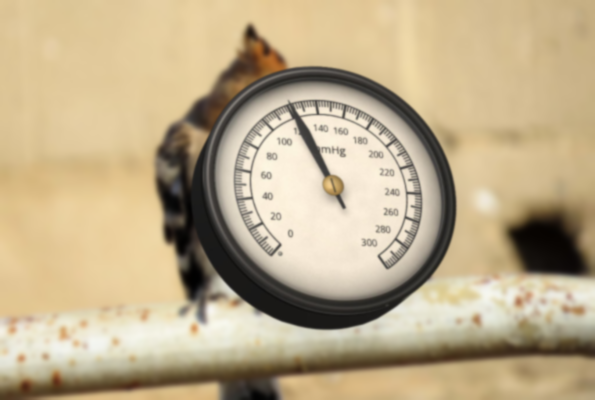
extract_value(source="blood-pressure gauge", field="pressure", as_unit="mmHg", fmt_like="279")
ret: 120
